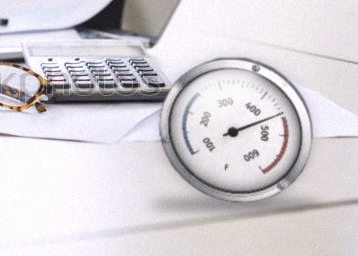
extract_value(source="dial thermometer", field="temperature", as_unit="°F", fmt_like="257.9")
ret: 450
